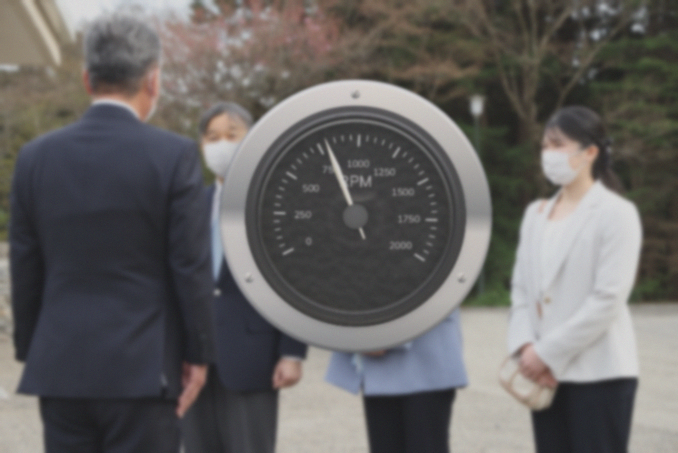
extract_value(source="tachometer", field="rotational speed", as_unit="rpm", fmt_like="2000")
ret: 800
